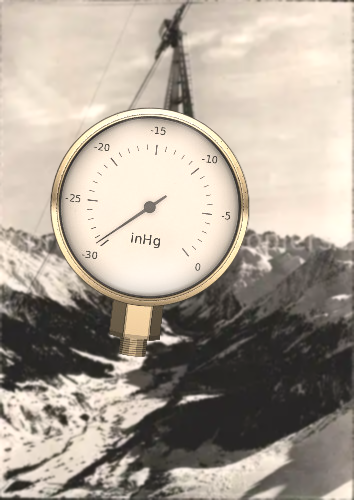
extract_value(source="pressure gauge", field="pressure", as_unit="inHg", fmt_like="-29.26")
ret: -29.5
